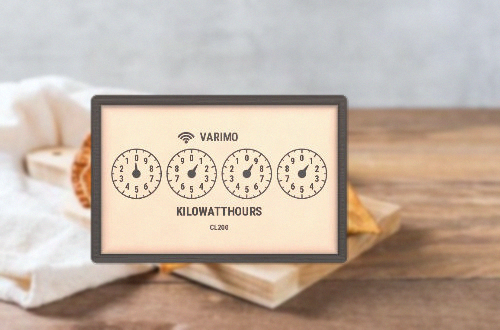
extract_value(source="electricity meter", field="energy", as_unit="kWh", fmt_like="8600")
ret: 91
